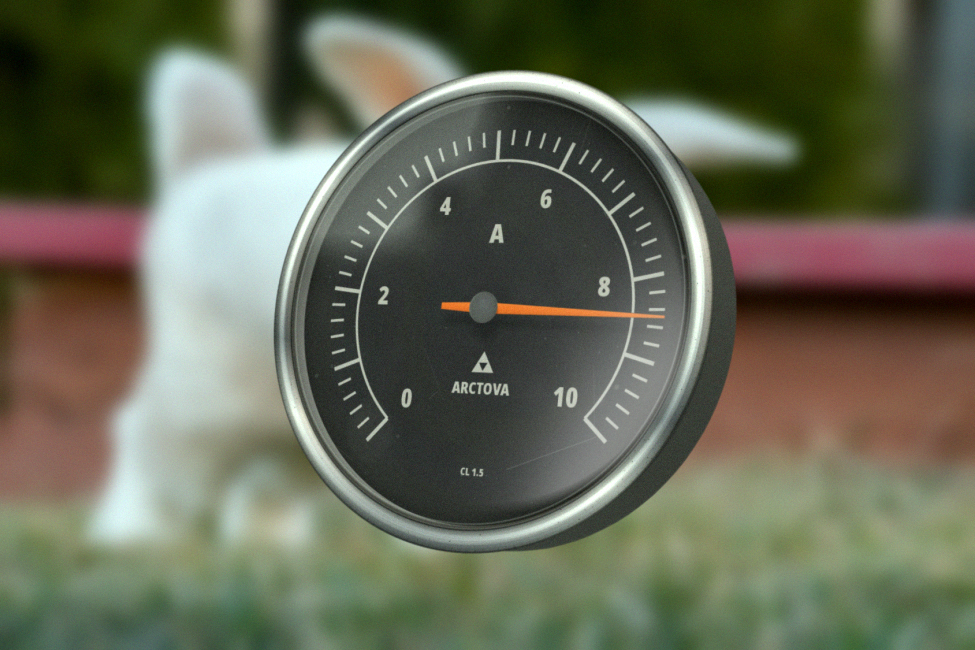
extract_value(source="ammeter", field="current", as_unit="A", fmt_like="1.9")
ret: 8.5
